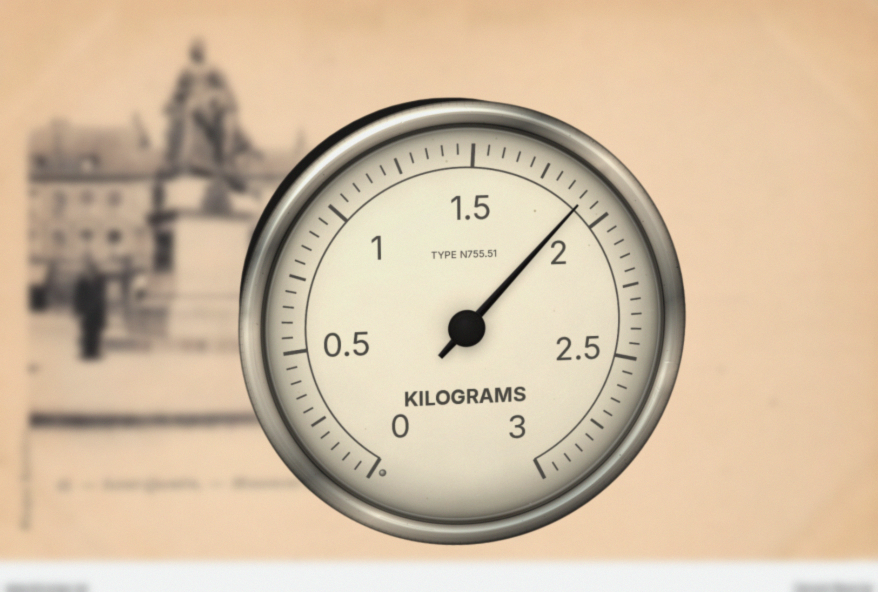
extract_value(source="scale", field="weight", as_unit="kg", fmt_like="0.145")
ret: 1.9
